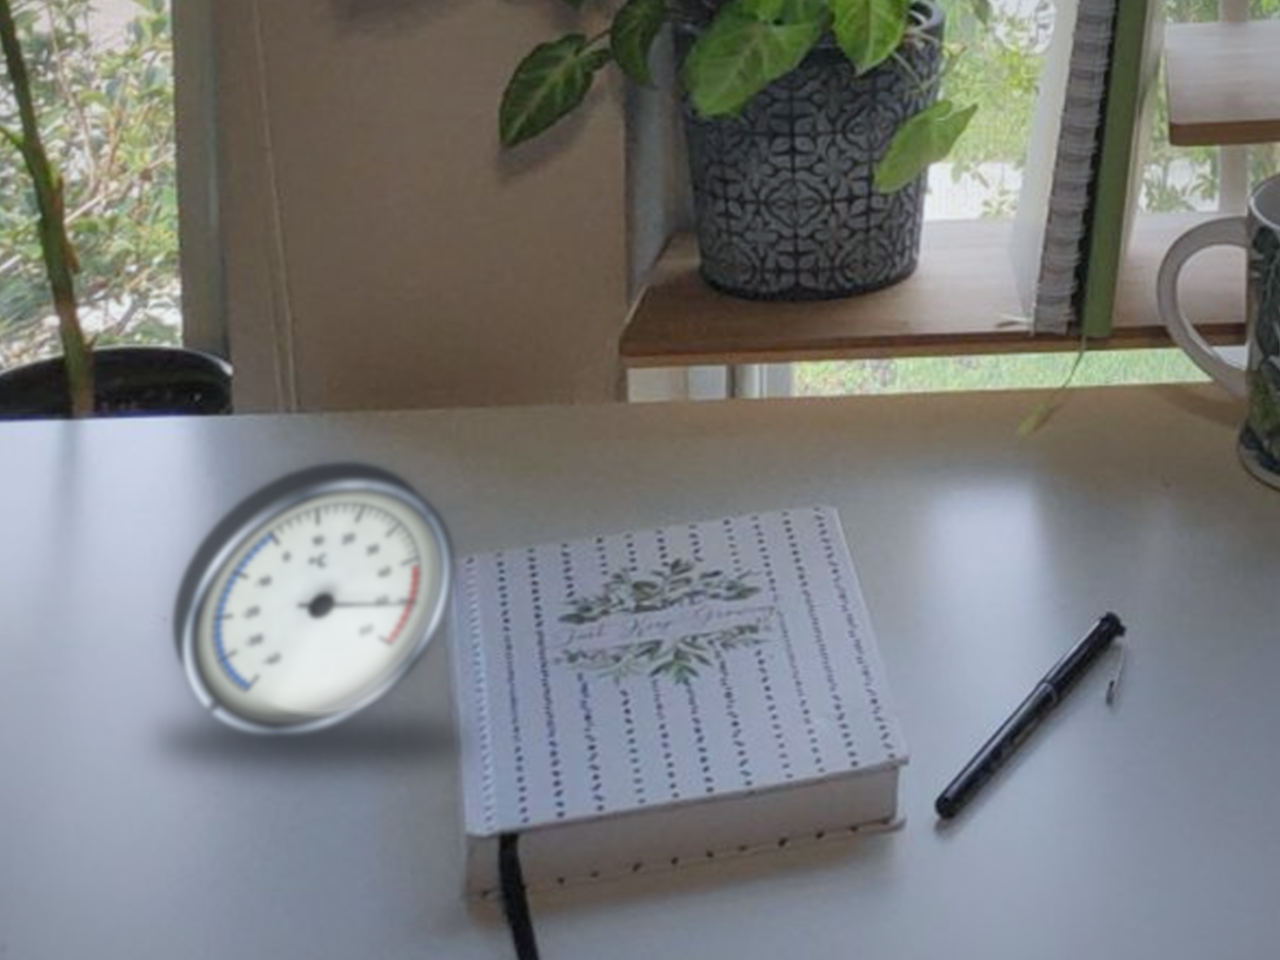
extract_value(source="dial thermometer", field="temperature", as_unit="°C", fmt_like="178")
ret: 50
